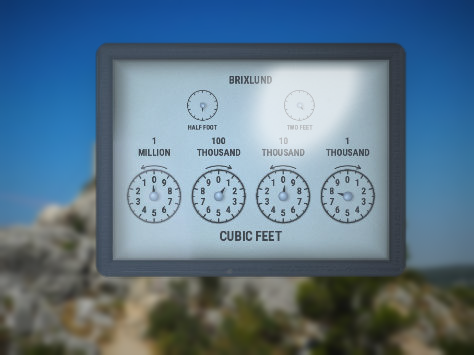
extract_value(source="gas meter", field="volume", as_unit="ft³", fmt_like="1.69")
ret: 9800
